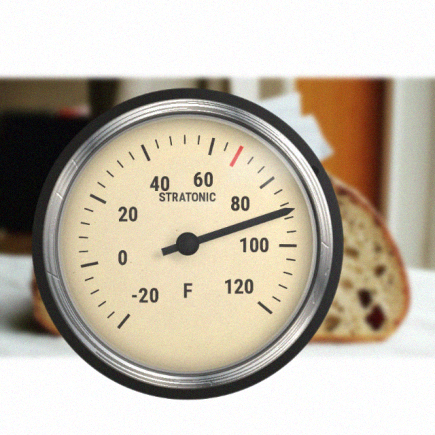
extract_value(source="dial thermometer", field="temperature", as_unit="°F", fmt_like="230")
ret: 90
